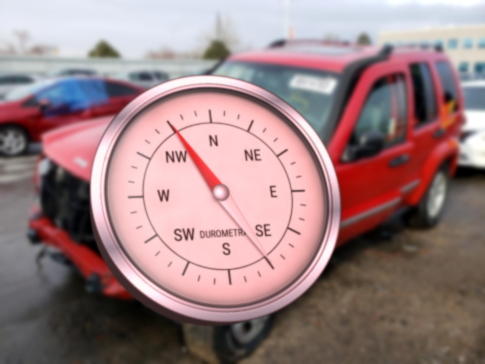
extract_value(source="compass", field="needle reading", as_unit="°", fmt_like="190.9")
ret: 330
